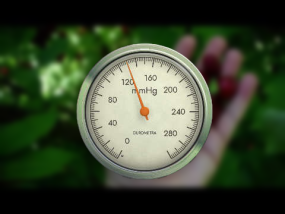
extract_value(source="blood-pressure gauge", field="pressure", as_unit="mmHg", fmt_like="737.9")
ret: 130
